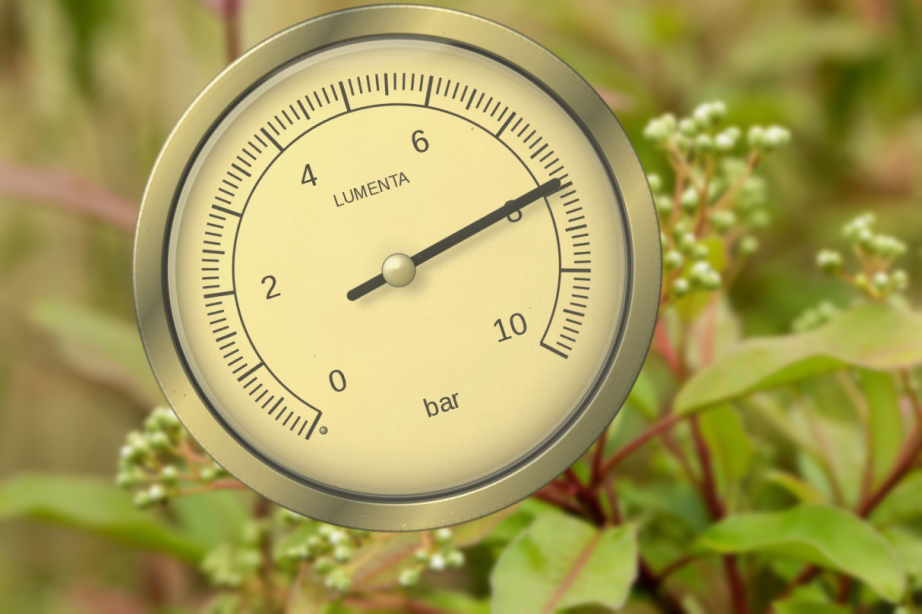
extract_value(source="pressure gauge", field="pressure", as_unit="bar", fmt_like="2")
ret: 7.9
